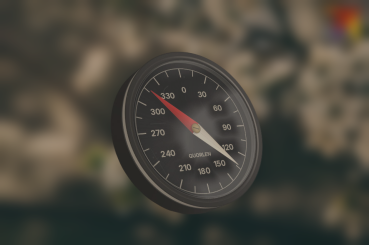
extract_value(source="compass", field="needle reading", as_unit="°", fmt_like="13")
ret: 315
